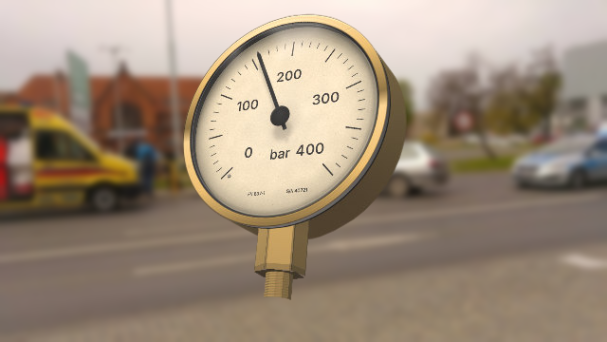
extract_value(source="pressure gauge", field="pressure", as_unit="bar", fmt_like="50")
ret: 160
